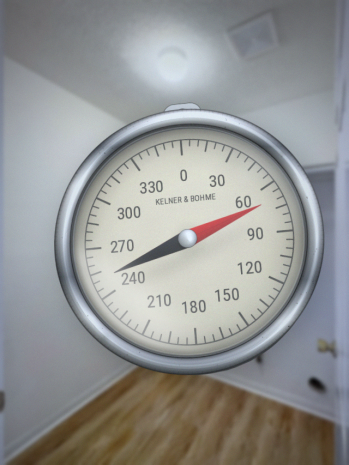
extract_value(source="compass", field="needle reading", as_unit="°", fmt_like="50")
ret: 70
